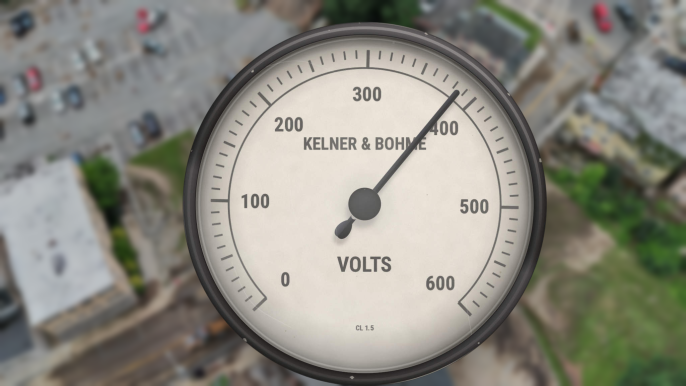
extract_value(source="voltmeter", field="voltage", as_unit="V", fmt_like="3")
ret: 385
